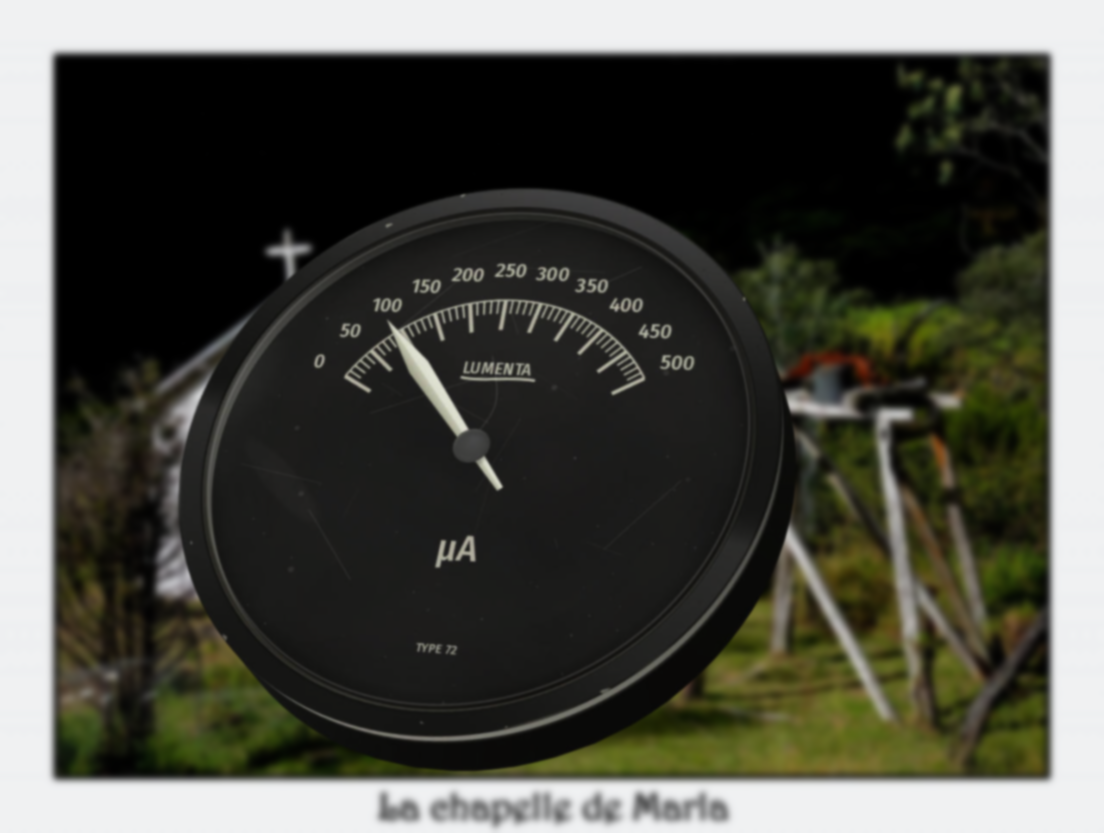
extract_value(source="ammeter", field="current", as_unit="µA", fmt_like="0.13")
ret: 90
